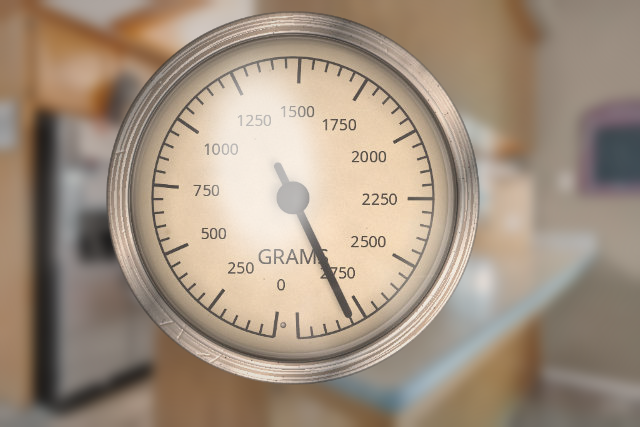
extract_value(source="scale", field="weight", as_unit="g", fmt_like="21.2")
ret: 2800
